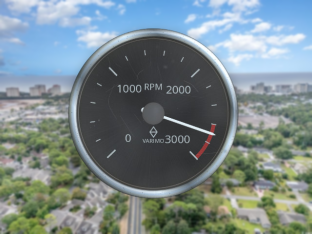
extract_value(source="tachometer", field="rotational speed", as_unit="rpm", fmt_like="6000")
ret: 2700
